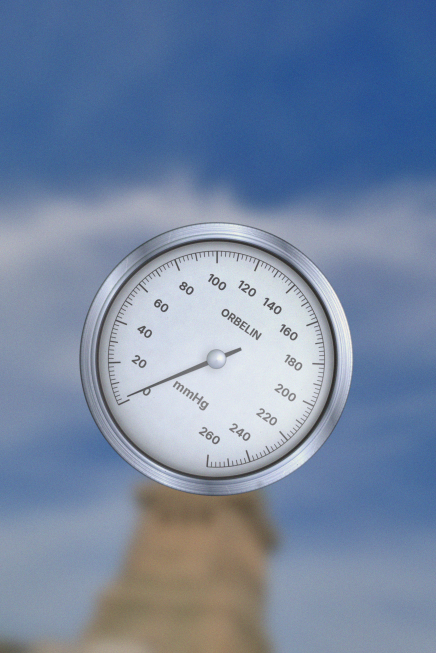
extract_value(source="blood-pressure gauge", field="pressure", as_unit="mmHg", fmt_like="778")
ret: 2
